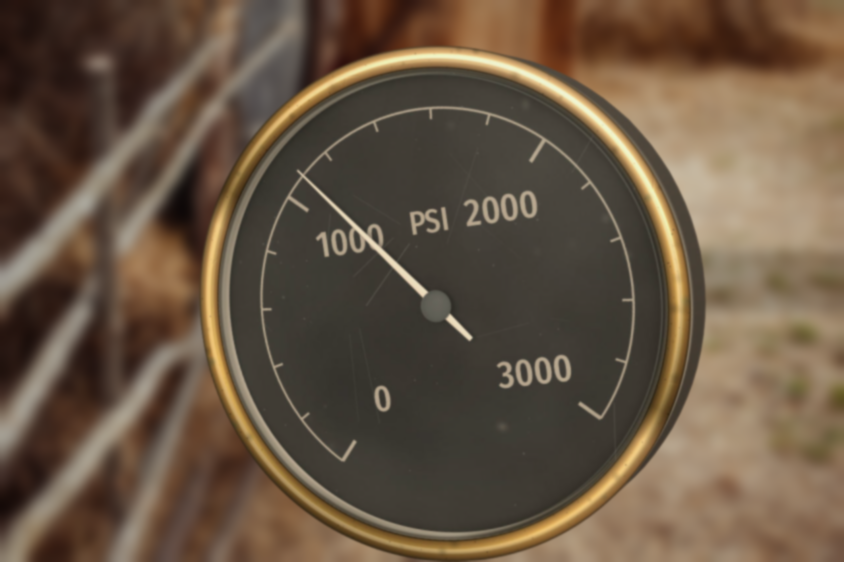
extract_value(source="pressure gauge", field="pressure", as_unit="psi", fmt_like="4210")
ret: 1100
